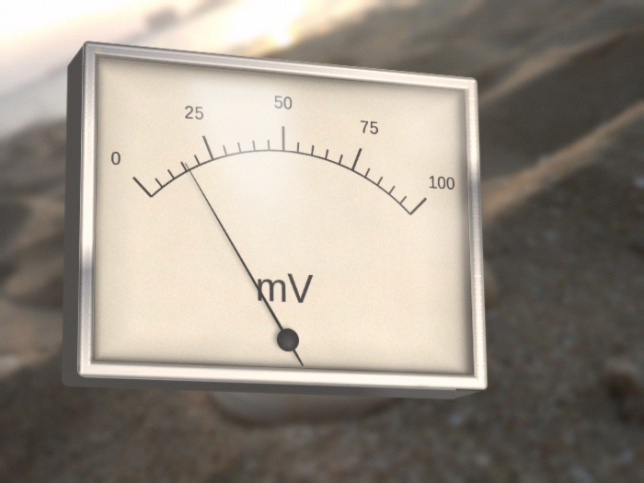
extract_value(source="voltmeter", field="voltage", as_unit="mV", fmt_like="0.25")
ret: 15
